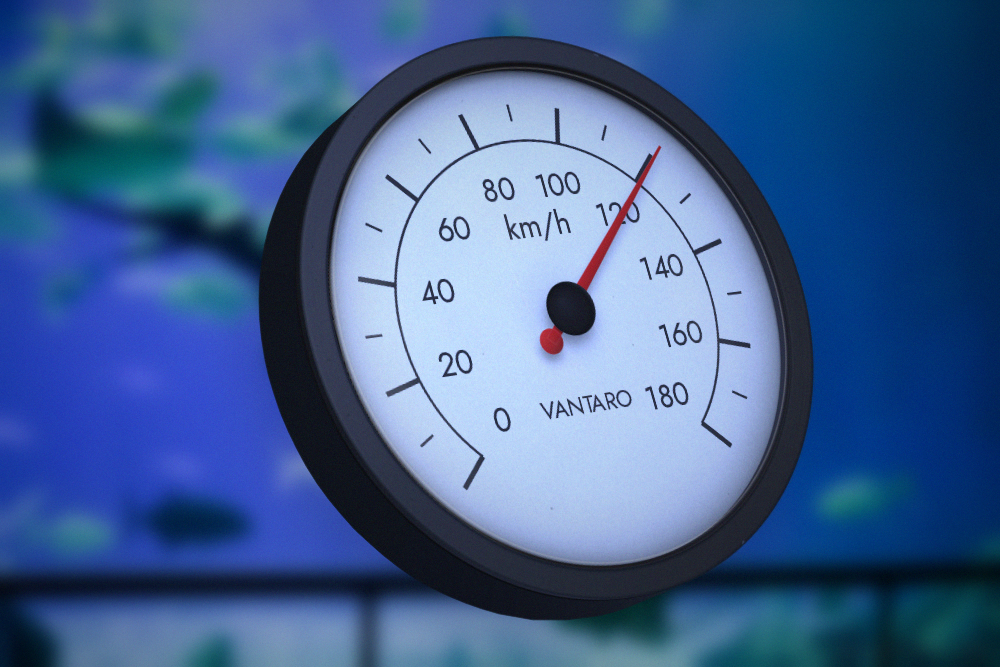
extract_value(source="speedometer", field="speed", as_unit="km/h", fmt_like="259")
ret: 120
